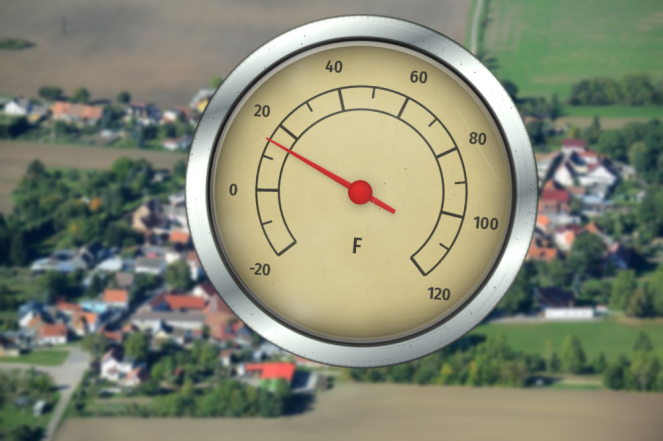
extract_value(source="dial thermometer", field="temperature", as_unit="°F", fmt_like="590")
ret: 15
